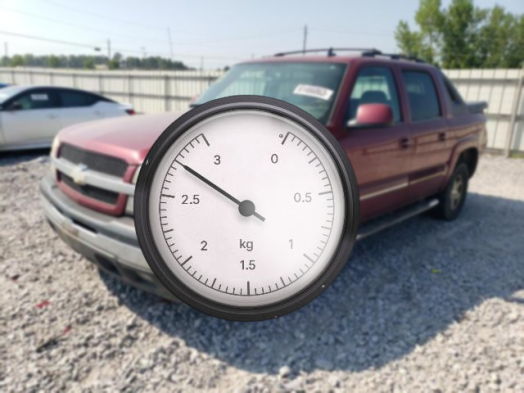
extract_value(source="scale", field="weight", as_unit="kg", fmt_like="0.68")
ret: 2.75
